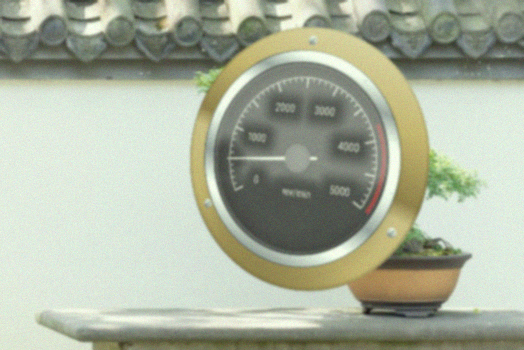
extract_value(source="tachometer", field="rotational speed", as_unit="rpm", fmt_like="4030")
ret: 500
